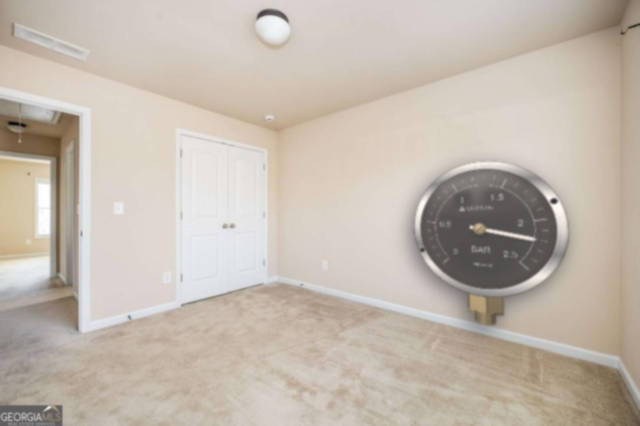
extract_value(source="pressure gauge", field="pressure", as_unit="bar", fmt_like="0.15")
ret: 2.2
